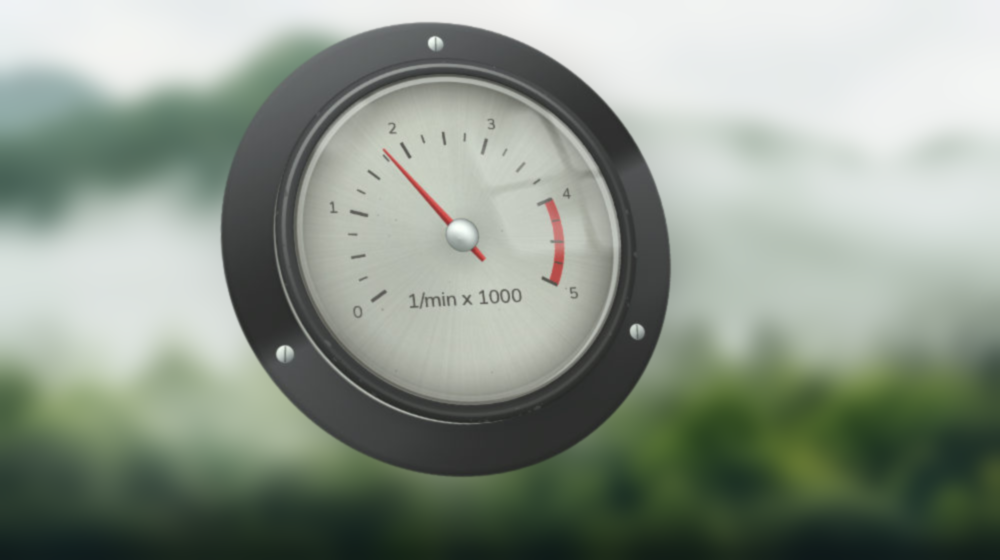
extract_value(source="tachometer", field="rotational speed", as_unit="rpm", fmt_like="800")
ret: 1750
